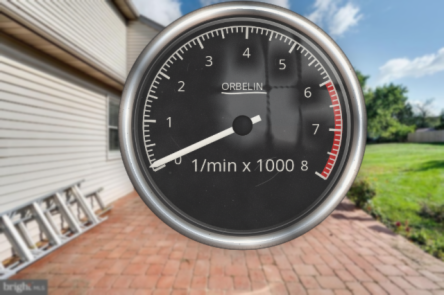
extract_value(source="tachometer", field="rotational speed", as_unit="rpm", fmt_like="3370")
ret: 100
